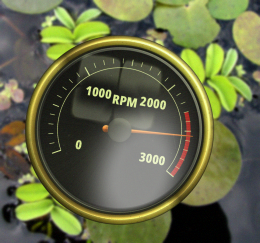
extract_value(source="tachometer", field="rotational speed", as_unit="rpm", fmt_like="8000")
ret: 2550
